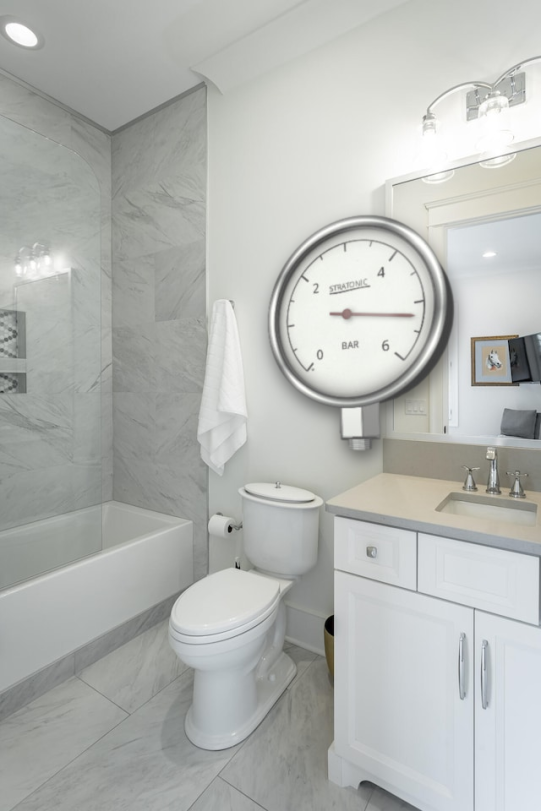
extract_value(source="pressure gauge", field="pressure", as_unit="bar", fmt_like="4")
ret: 5.25
